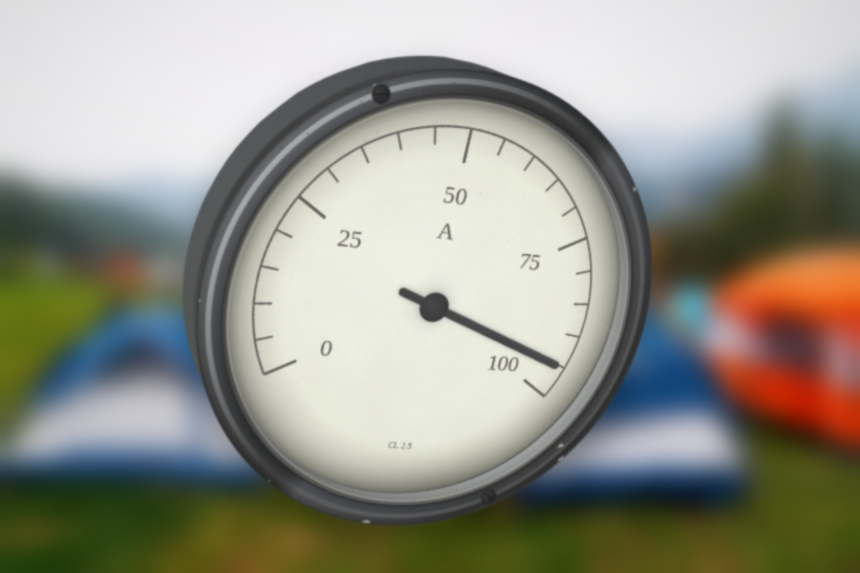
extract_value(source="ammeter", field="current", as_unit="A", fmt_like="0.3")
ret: 95
